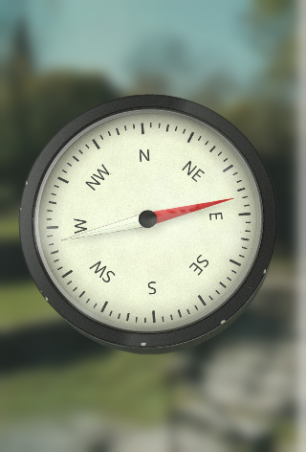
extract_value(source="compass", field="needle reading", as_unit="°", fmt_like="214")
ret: 80
